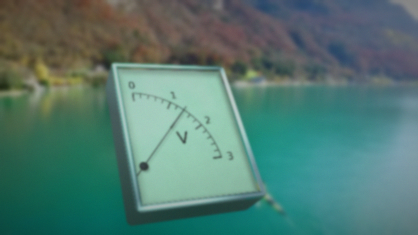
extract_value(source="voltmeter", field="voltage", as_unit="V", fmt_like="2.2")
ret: 1.4
